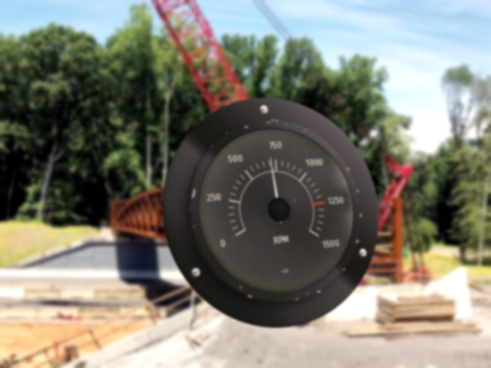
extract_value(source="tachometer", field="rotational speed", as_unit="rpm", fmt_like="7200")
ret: 700
